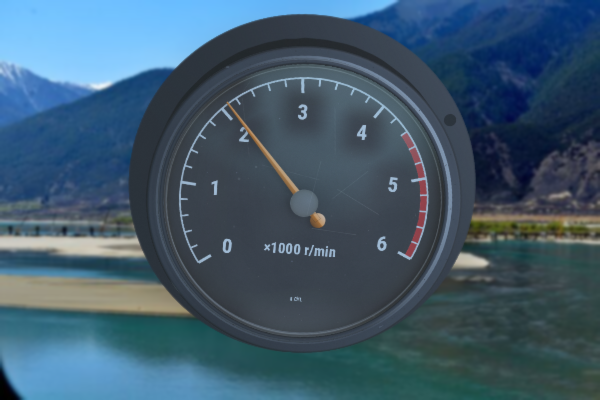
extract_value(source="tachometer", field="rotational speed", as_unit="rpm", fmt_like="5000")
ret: 2100
